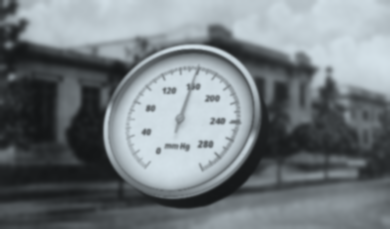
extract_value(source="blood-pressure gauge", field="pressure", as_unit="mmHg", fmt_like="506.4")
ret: 160
